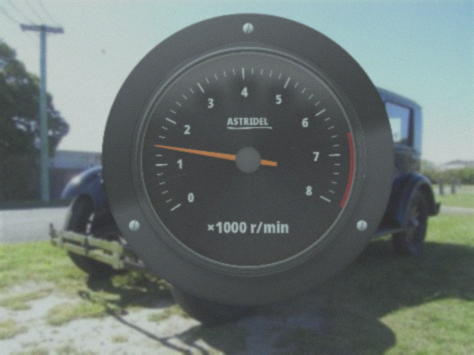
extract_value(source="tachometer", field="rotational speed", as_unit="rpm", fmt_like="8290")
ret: 1400
